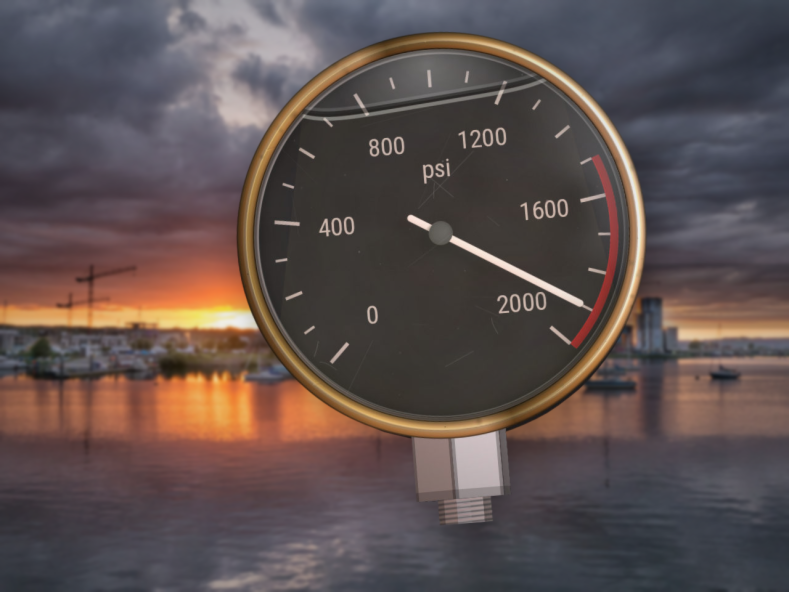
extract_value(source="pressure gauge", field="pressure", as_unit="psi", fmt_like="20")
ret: 1900
